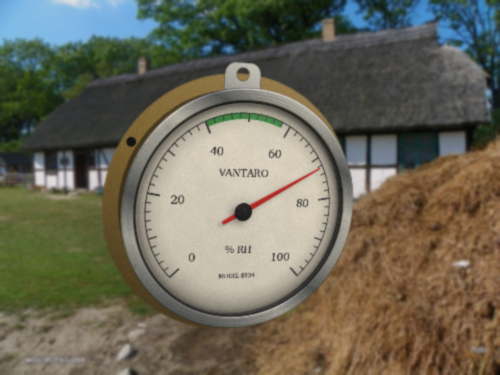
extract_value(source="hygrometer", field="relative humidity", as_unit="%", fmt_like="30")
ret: 72
